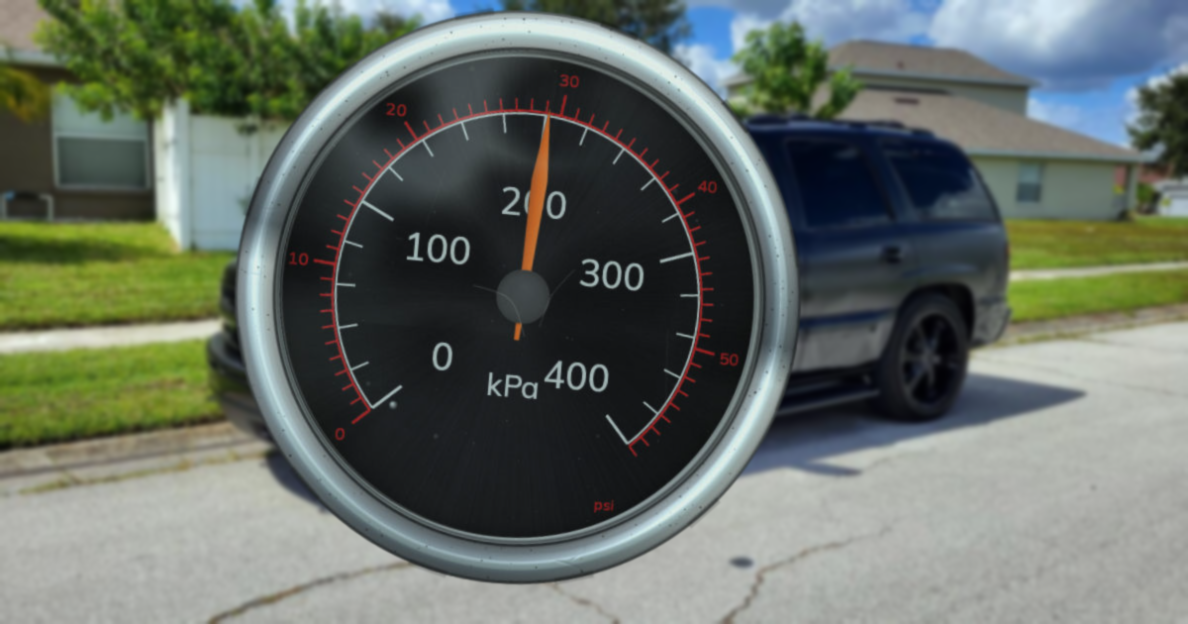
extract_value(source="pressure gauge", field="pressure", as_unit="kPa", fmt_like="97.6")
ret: 200
